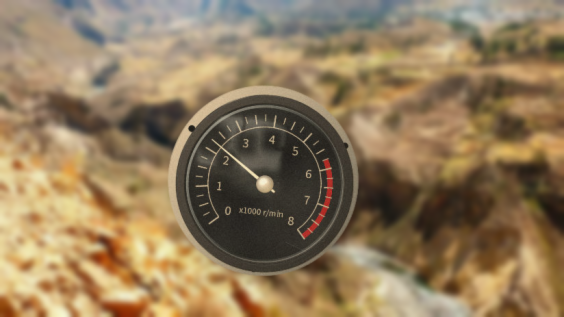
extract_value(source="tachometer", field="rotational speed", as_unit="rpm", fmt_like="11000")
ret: 2250
